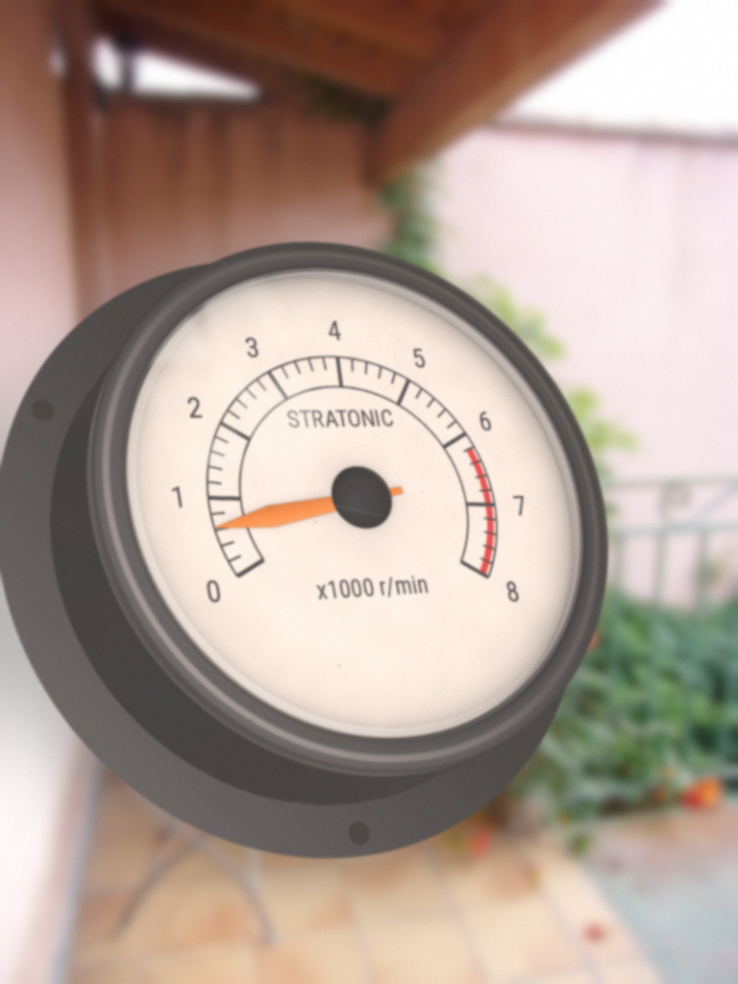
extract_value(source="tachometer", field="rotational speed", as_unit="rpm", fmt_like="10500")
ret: 600
